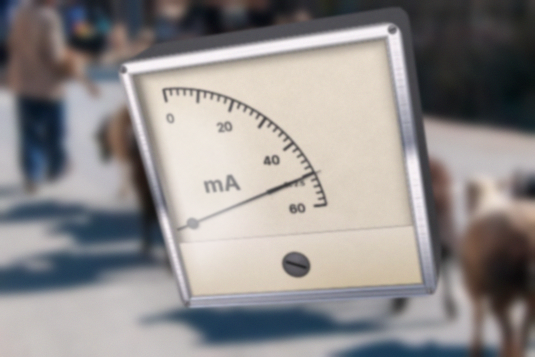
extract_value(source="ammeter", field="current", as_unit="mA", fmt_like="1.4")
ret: 50
